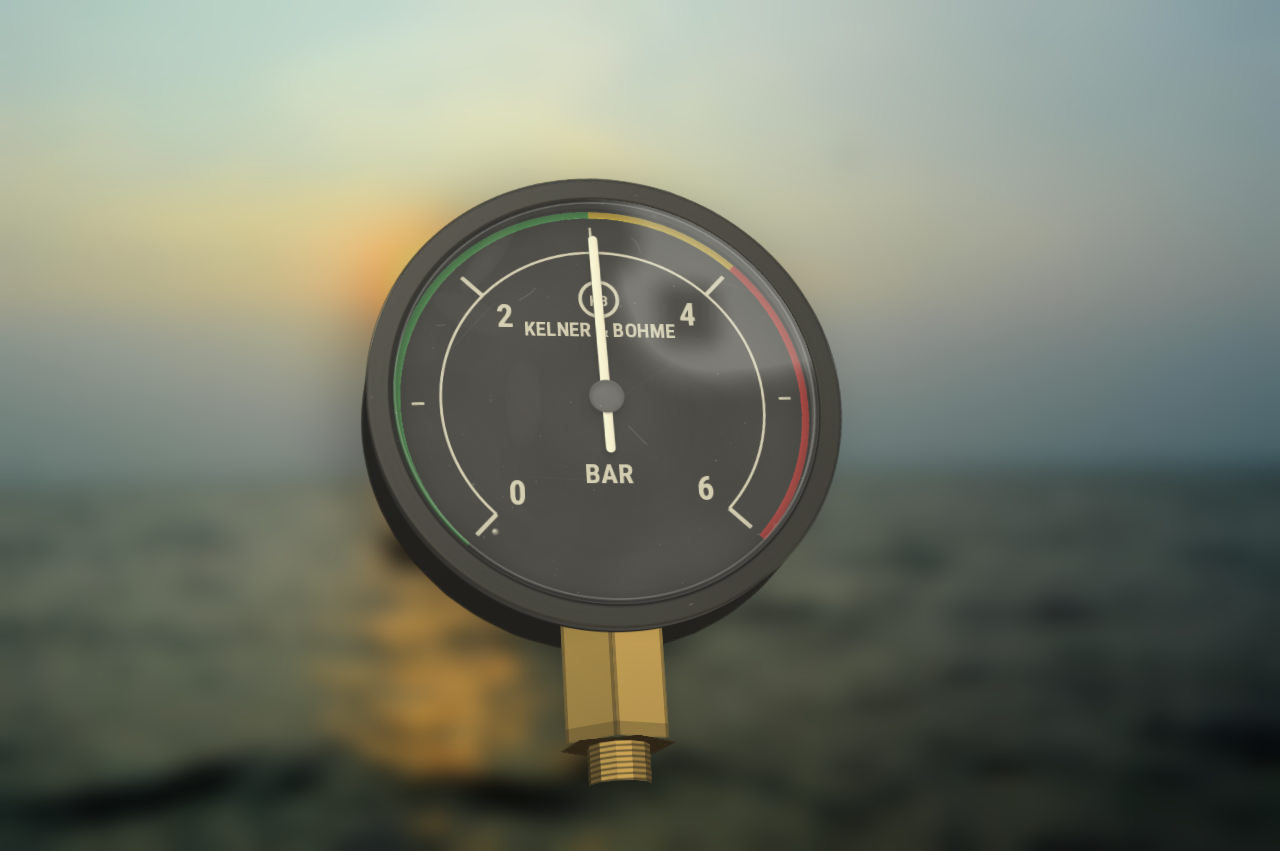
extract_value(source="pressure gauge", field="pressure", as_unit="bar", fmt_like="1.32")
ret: 3
